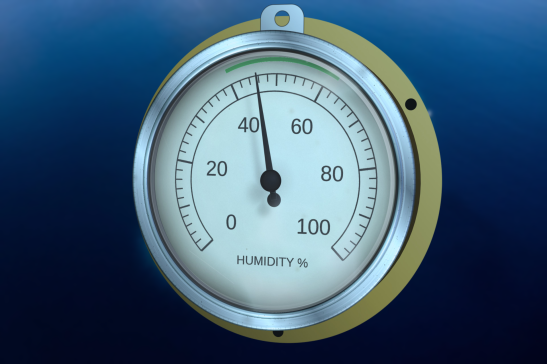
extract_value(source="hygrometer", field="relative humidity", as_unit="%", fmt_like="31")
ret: 46
